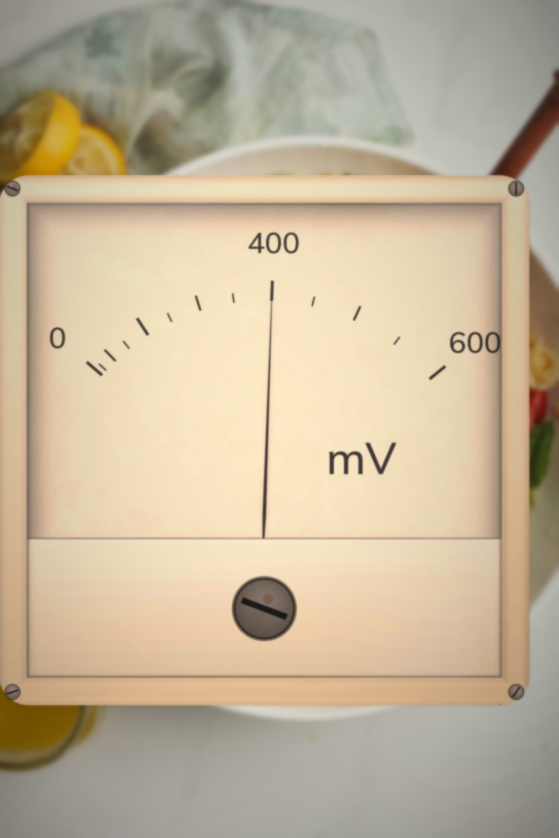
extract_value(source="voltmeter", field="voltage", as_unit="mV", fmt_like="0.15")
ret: 400
